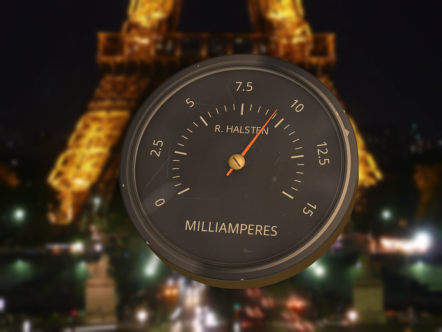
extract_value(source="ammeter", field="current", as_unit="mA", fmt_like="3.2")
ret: 9.5
